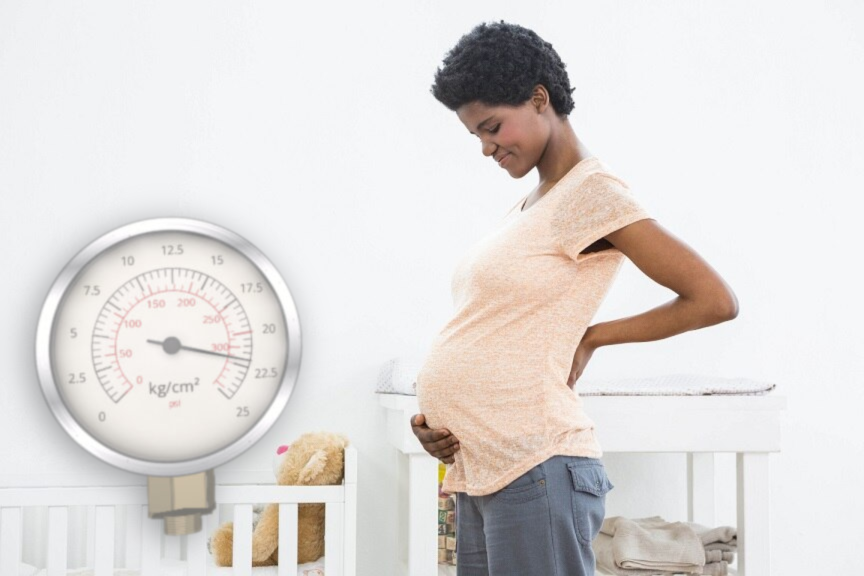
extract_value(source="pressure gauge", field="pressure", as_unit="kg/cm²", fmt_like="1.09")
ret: 22
